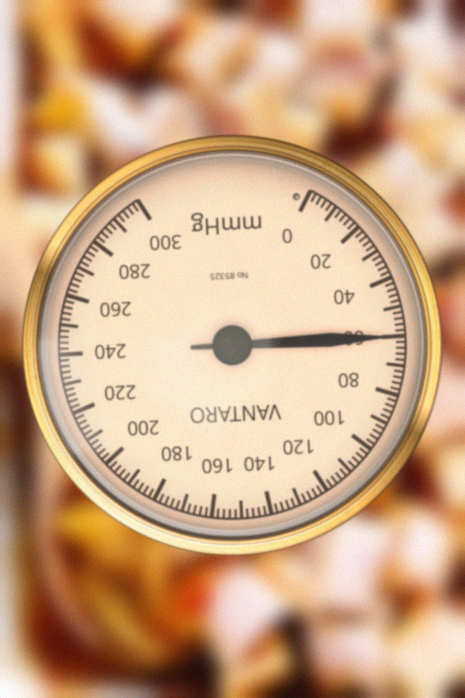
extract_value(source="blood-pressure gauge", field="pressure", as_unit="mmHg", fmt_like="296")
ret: 60
